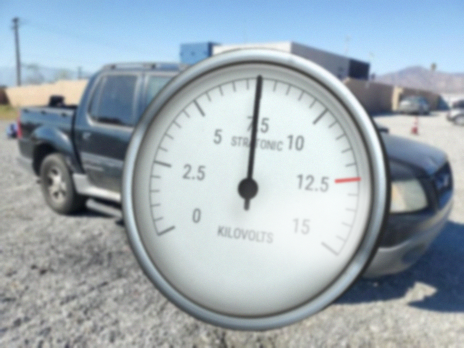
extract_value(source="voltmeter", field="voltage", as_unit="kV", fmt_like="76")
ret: 7.5
